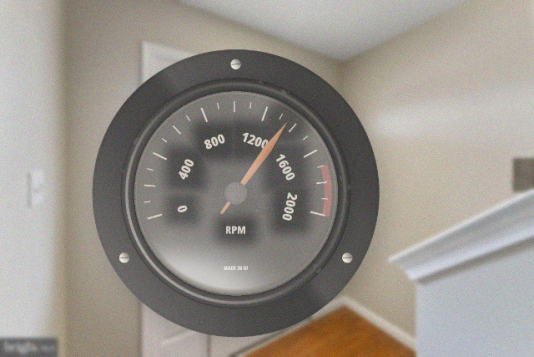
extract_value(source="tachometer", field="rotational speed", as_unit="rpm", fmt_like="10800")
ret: 1350
